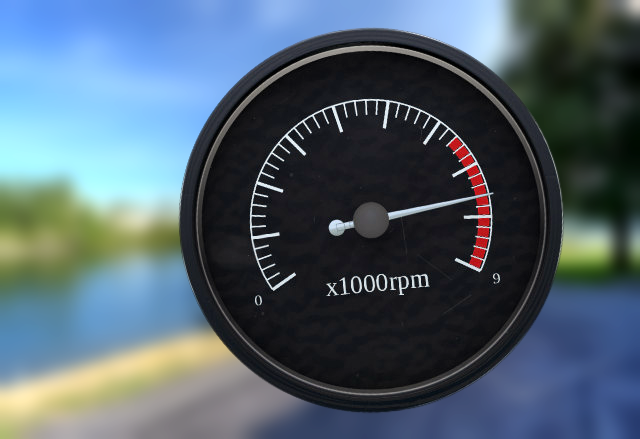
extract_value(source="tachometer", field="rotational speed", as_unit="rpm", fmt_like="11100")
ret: 7600
